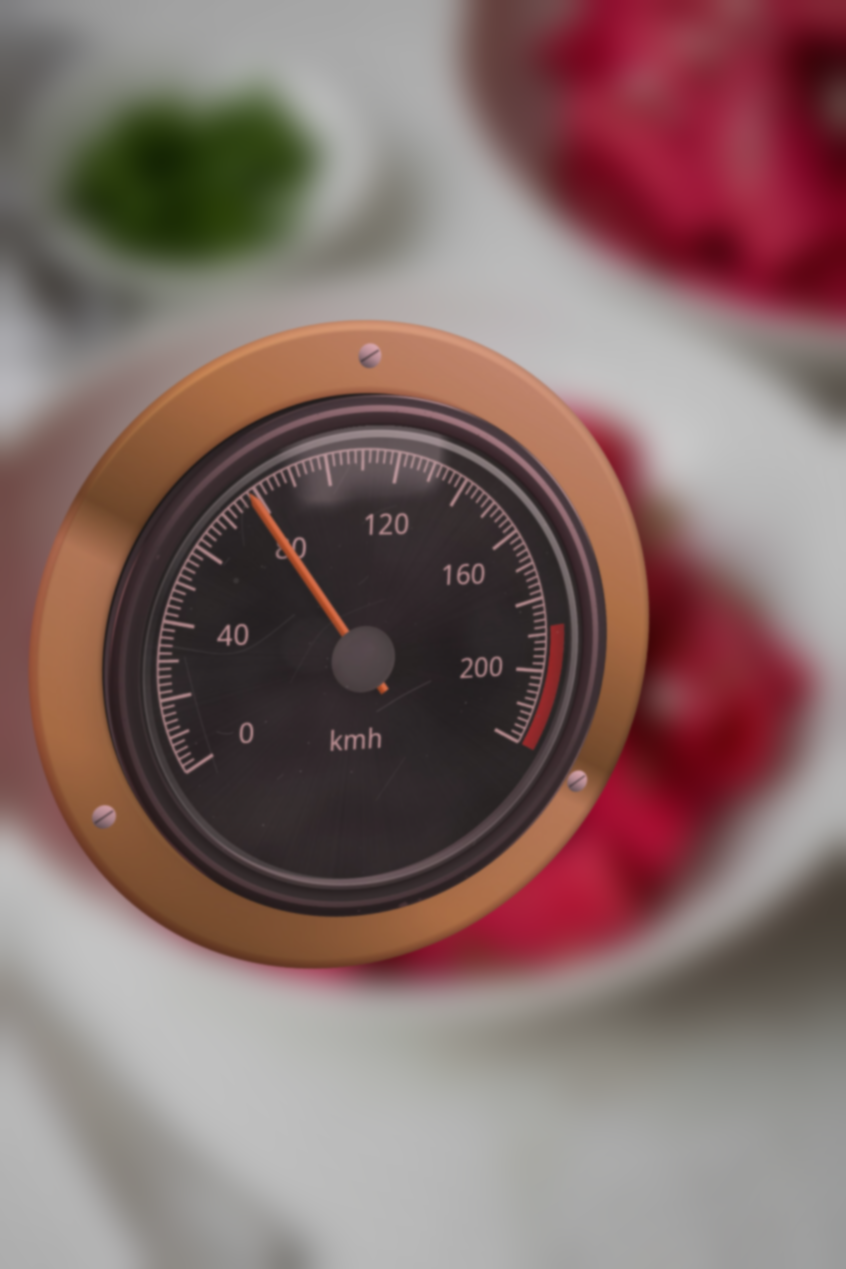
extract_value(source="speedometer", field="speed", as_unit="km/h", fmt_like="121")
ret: 78
